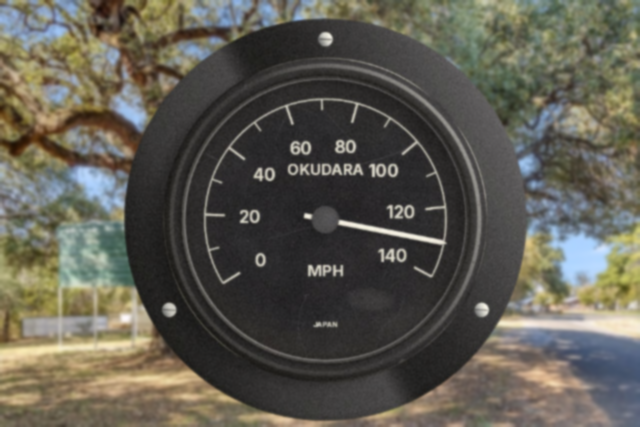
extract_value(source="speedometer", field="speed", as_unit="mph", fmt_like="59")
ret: 130
